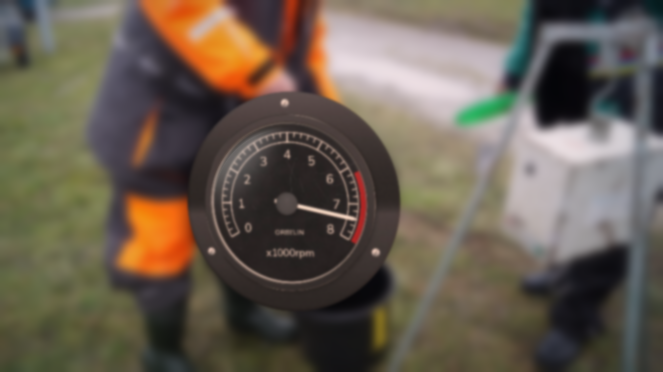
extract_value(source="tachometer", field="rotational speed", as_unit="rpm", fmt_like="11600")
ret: 7400
